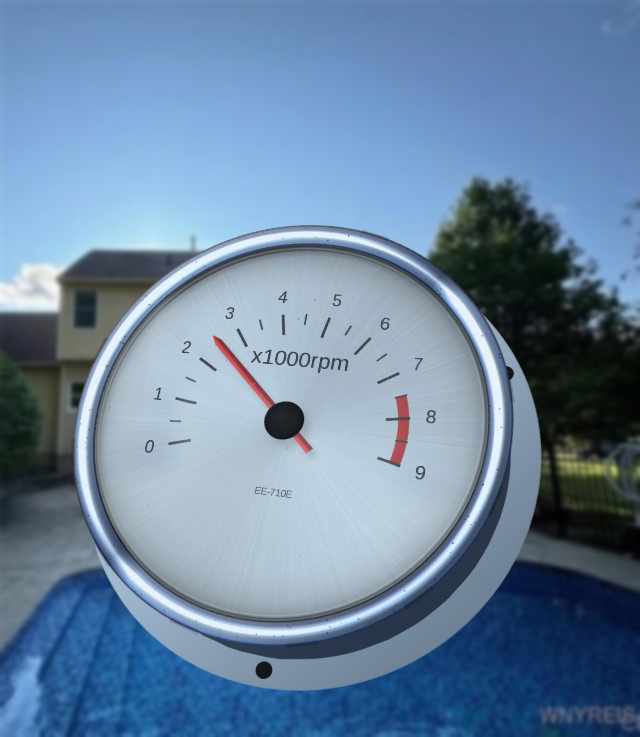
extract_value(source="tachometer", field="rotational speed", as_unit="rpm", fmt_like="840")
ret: 2500
